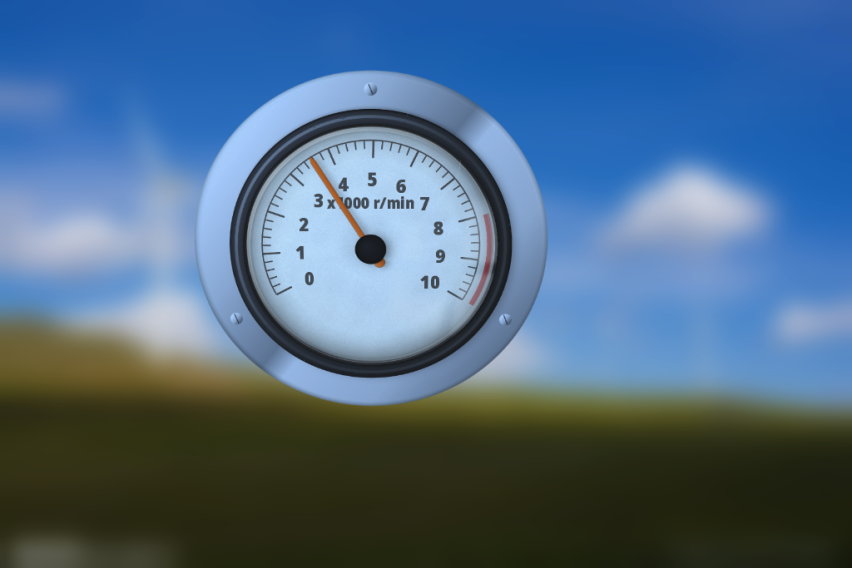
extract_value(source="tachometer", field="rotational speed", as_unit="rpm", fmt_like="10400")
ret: 3600
